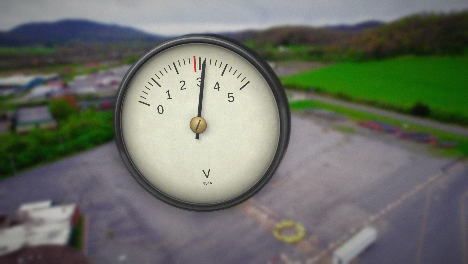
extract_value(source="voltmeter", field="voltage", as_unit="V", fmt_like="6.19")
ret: 3.2
